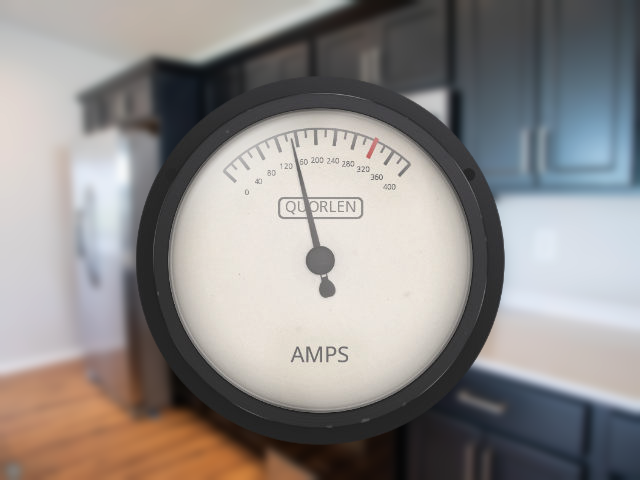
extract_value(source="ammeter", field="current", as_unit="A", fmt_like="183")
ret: 150
